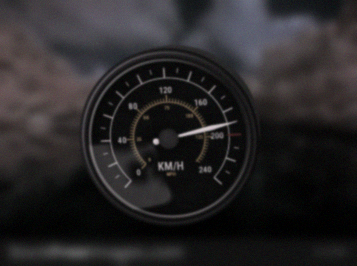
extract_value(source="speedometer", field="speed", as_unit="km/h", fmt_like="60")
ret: 190
